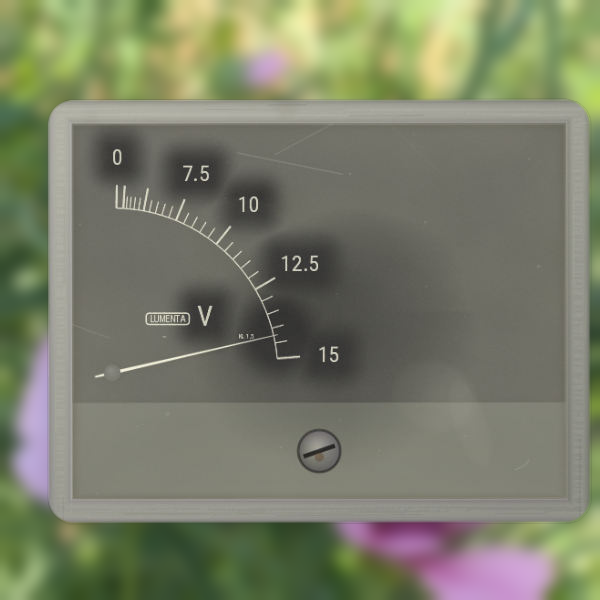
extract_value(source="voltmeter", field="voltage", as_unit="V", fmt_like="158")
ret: 14.25
